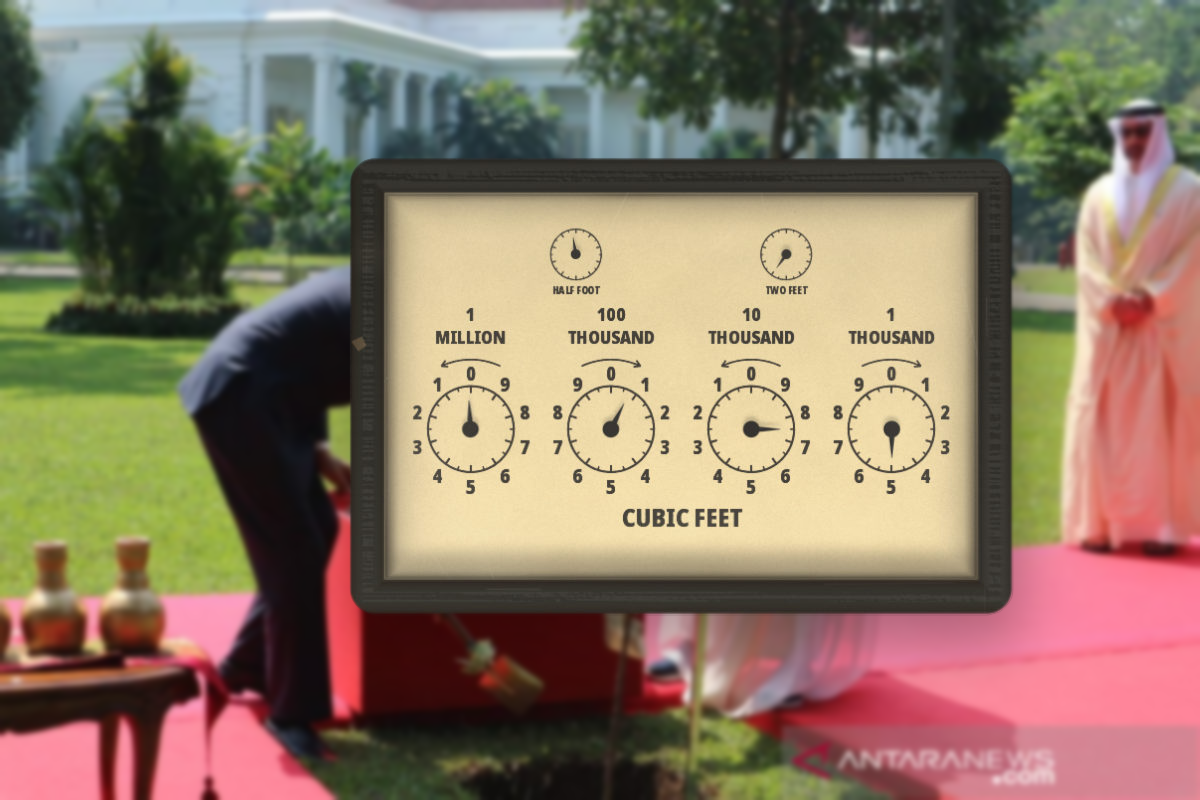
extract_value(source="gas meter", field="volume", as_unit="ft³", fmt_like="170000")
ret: 7500
